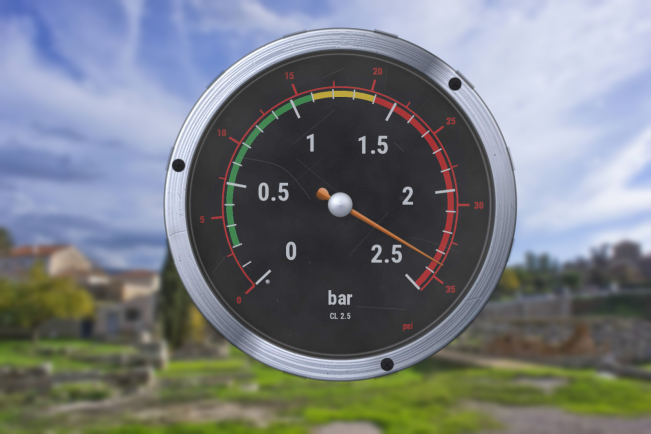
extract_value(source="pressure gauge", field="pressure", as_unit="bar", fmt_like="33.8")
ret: 2.35
